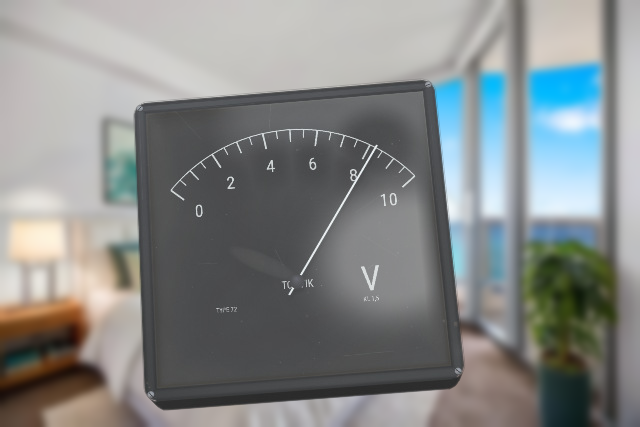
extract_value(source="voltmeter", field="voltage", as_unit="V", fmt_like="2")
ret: 8.25
